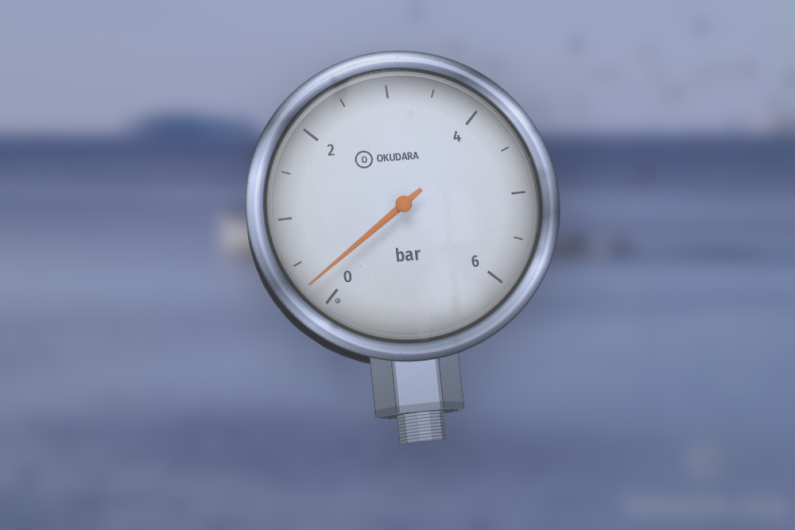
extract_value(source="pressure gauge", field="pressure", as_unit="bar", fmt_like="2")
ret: 0.25
